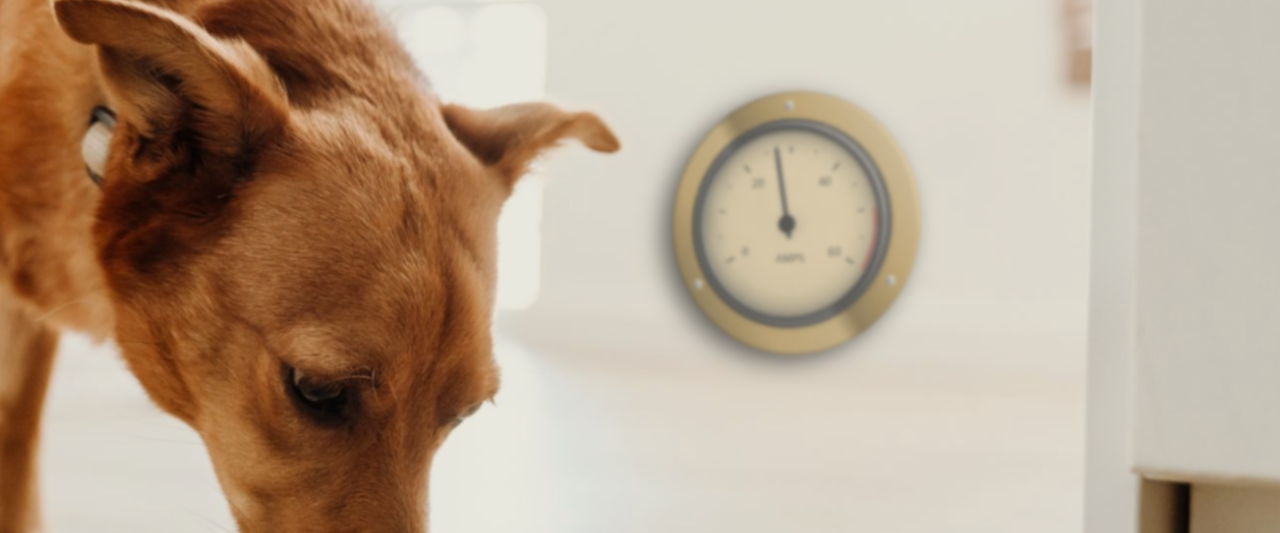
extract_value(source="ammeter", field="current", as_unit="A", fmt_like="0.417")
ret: 27.5
